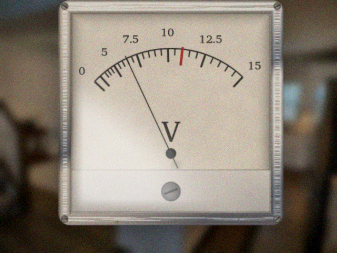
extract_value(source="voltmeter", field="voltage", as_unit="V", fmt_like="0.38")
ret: 6.5
